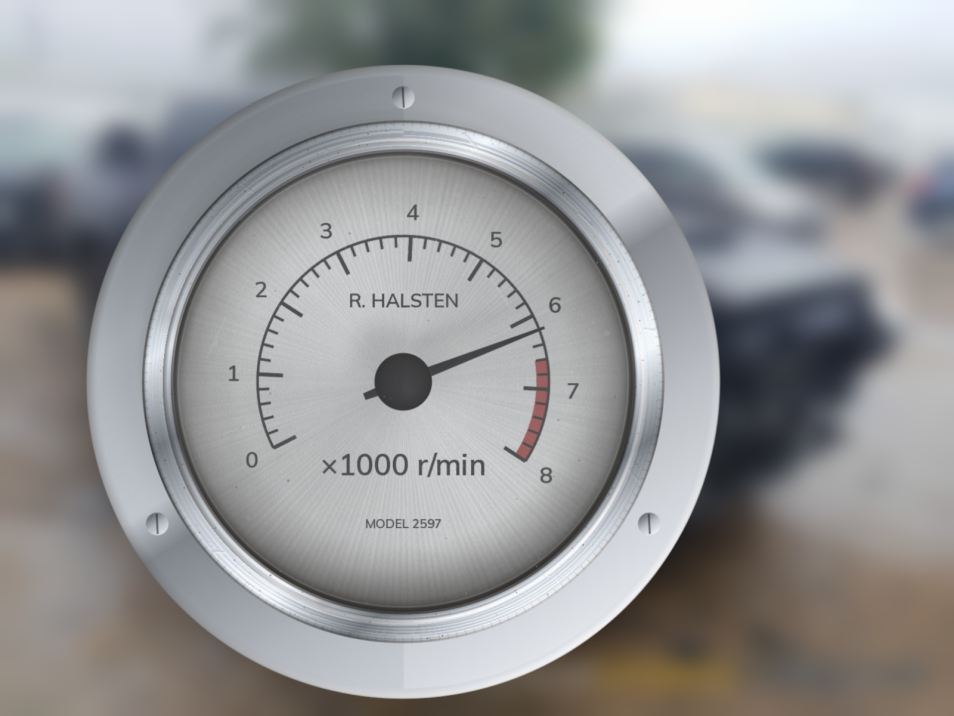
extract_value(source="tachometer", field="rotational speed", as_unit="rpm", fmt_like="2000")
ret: 6200
